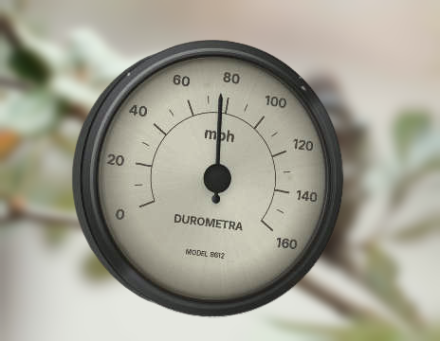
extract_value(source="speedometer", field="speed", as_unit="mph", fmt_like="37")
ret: 75
